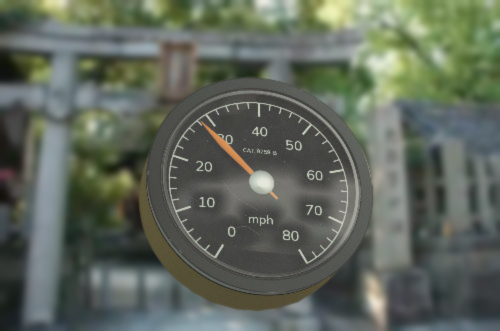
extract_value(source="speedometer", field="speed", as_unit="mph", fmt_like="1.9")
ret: 28
